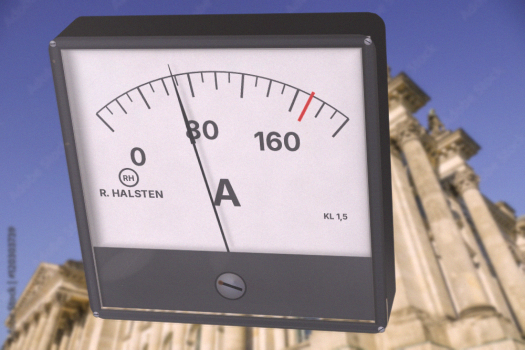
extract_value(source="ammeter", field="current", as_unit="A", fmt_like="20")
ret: 70
